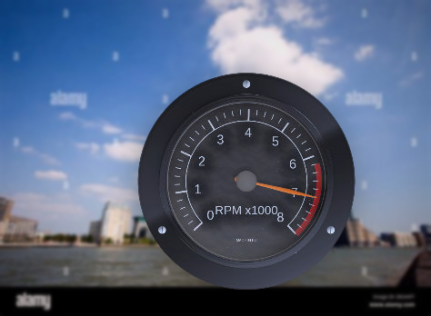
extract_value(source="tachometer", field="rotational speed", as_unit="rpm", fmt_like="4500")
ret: 7000
